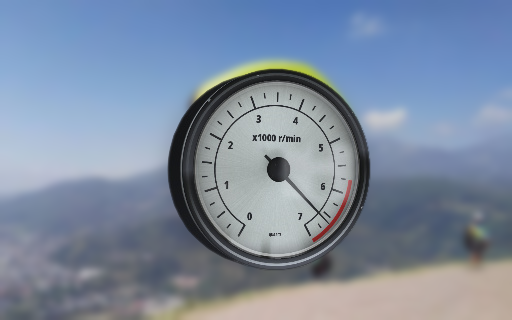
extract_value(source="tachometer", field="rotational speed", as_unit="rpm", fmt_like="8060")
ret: 6625
